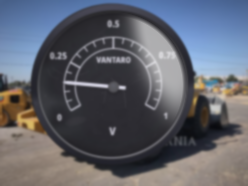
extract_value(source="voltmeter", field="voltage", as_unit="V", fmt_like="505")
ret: 0.15
